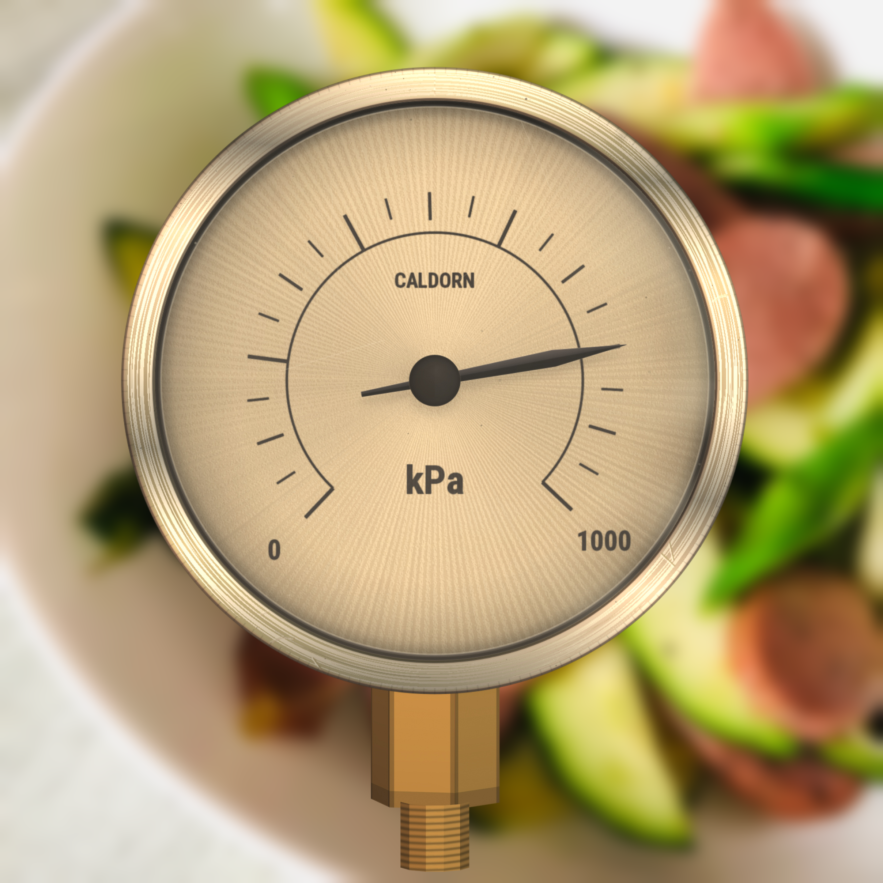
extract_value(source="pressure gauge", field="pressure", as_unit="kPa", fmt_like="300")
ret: 800
